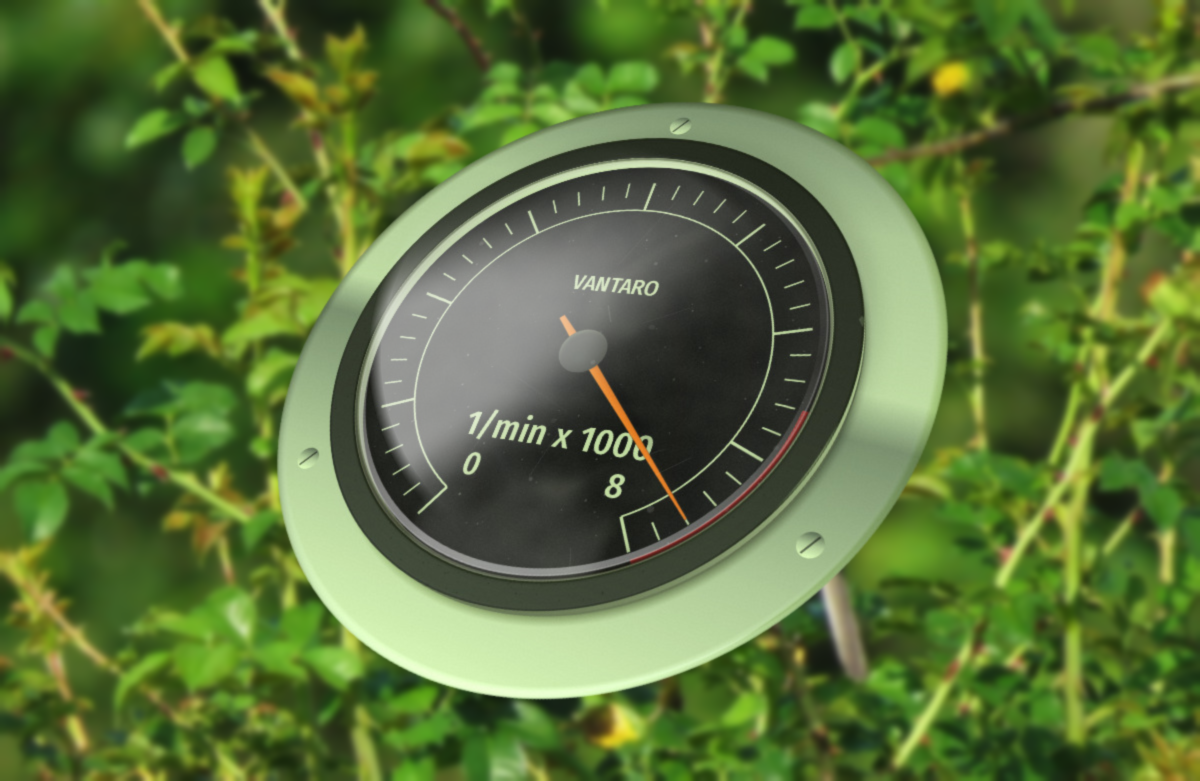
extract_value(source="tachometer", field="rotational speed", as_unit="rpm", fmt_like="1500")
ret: 7600
